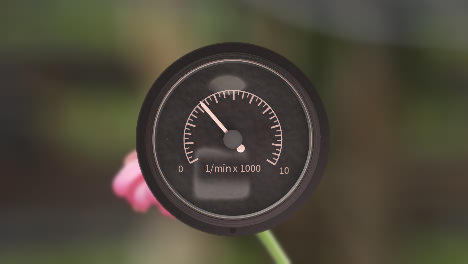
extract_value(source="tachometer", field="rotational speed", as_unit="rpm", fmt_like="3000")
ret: 3250
